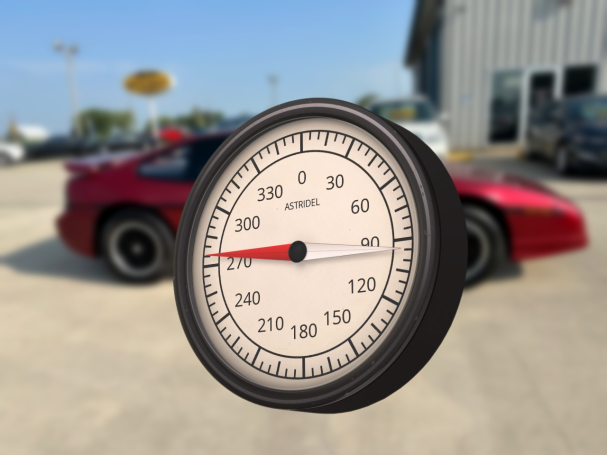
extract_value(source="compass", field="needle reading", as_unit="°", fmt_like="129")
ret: 275
